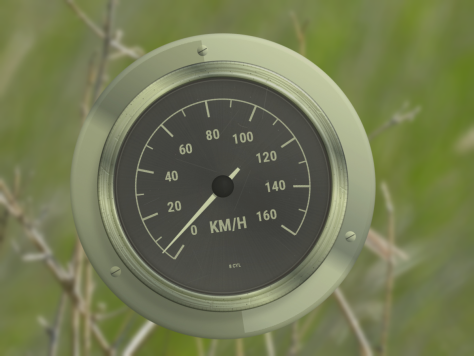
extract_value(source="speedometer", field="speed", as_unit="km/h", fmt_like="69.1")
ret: 5
